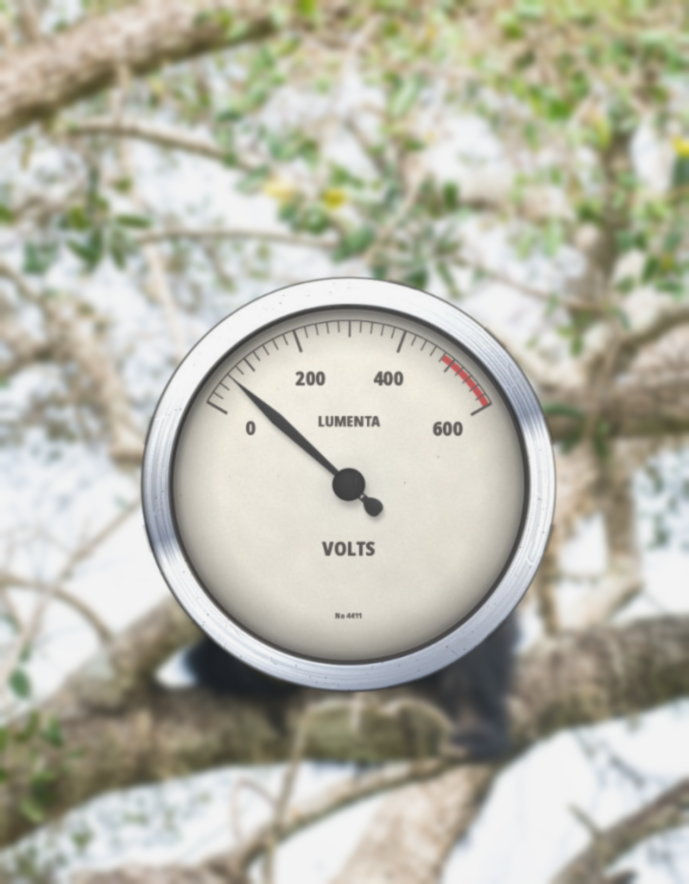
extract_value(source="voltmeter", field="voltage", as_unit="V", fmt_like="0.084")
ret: 60
